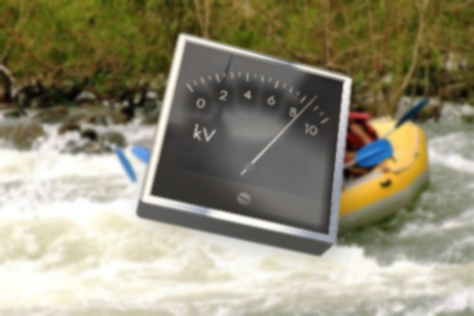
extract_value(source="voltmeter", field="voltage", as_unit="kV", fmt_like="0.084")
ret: 8.5
